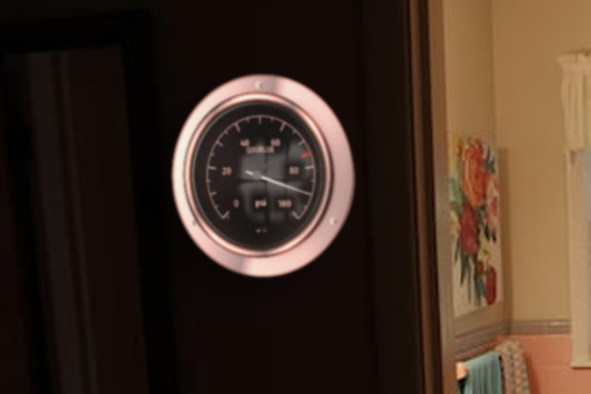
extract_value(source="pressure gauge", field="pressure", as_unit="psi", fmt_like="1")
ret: 90
